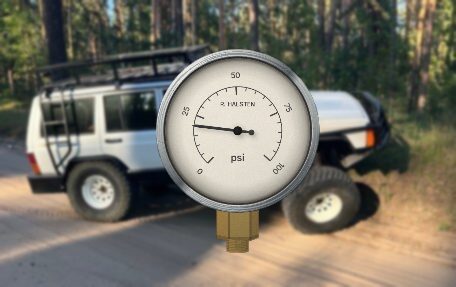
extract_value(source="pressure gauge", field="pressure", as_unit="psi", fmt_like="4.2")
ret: 20
